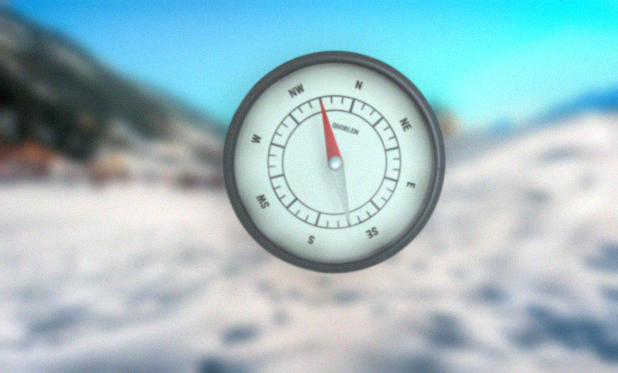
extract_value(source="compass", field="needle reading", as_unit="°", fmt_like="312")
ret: 330
